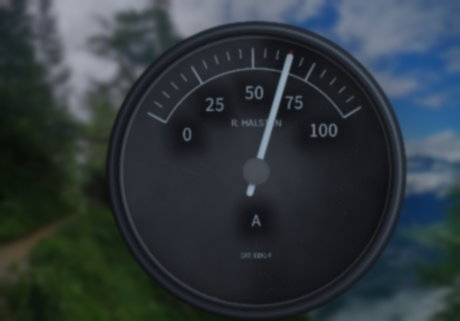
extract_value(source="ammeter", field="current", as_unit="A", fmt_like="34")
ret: 65
